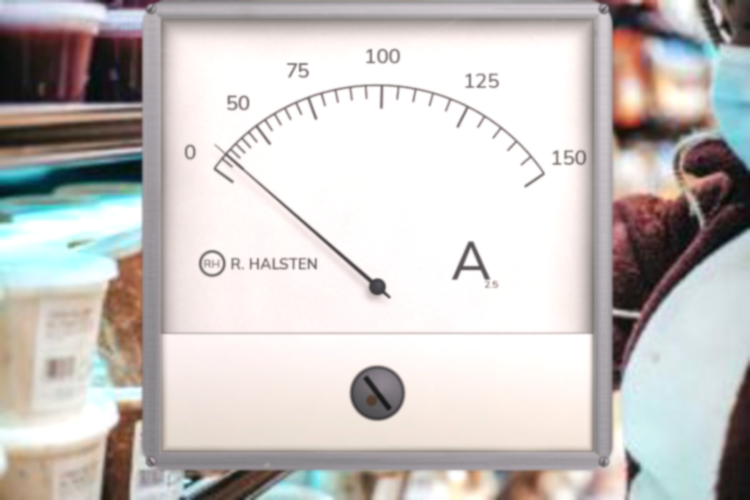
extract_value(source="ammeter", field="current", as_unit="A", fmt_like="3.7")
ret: 25
